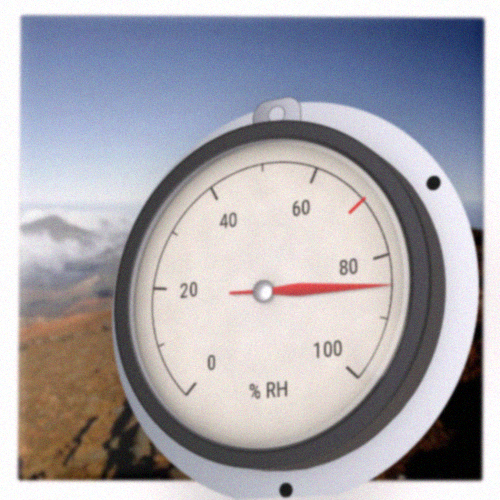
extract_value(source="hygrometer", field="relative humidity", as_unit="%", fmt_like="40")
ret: 85
